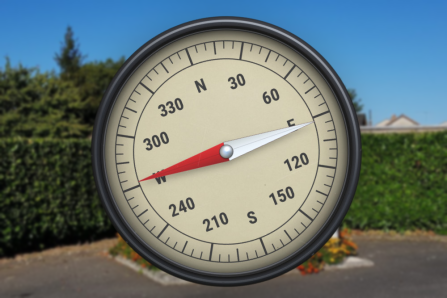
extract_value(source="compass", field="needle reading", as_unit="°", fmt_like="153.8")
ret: 272.5
